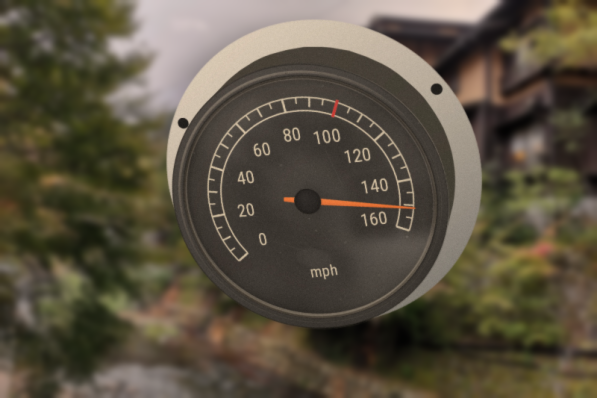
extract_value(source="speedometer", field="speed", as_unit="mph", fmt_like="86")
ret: 150
